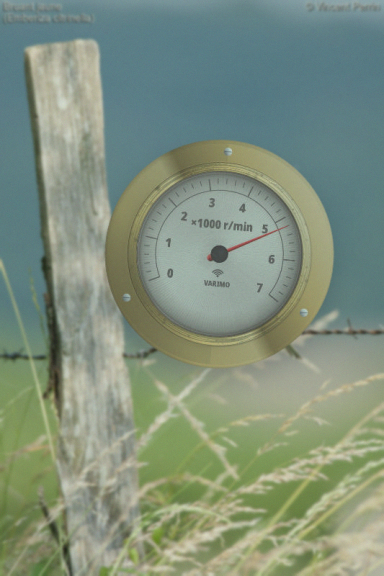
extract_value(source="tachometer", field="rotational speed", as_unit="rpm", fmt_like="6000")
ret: 5200
